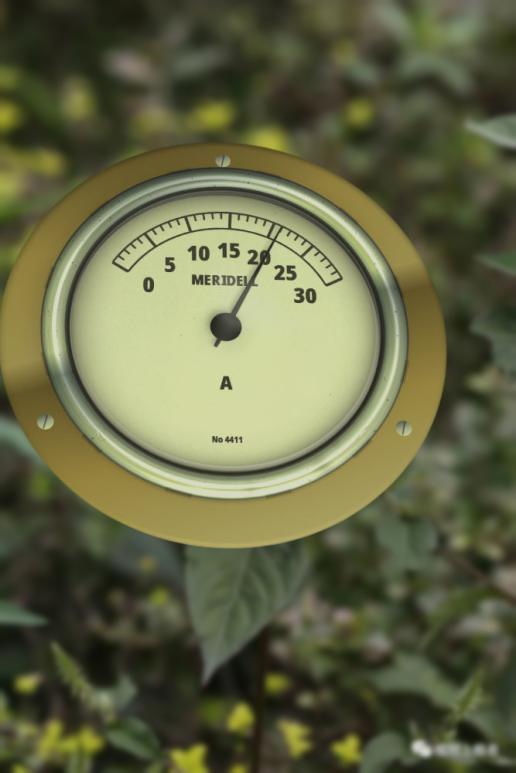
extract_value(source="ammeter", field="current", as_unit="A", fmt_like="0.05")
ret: 21
